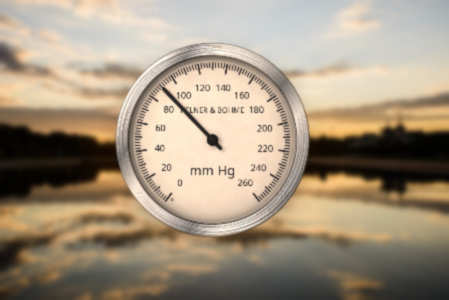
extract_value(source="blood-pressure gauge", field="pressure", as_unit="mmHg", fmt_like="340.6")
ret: 90
